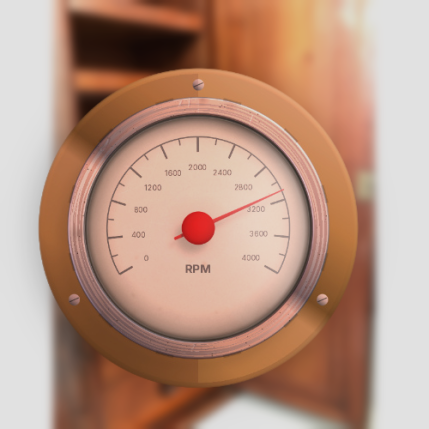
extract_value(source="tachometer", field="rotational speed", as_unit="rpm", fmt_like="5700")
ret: 3100
